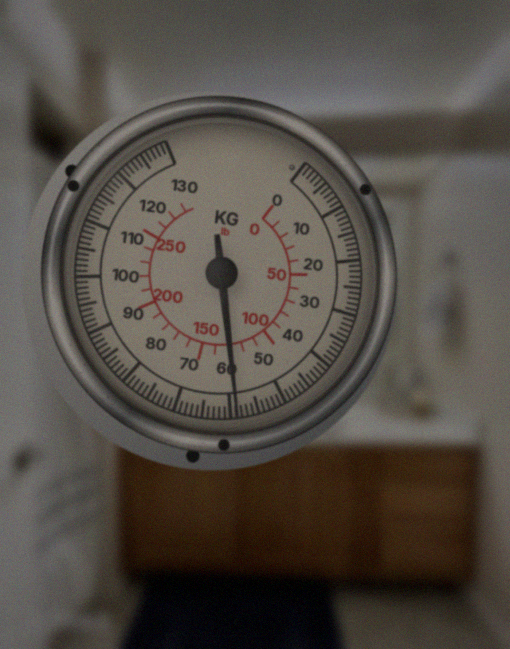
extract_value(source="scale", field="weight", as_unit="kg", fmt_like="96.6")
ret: 59
